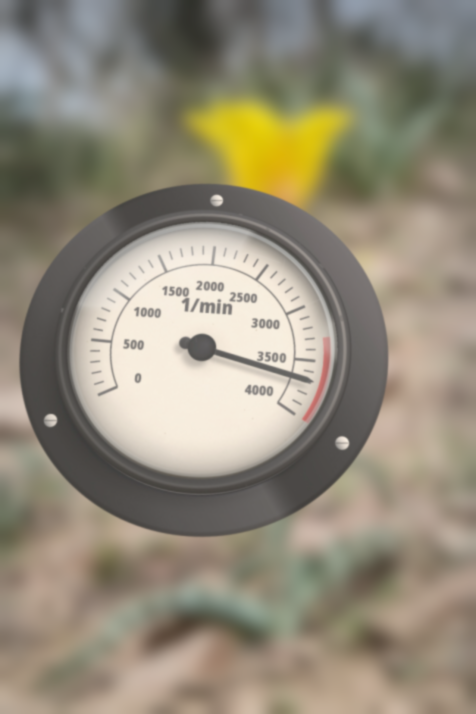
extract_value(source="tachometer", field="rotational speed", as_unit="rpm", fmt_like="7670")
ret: 3700
